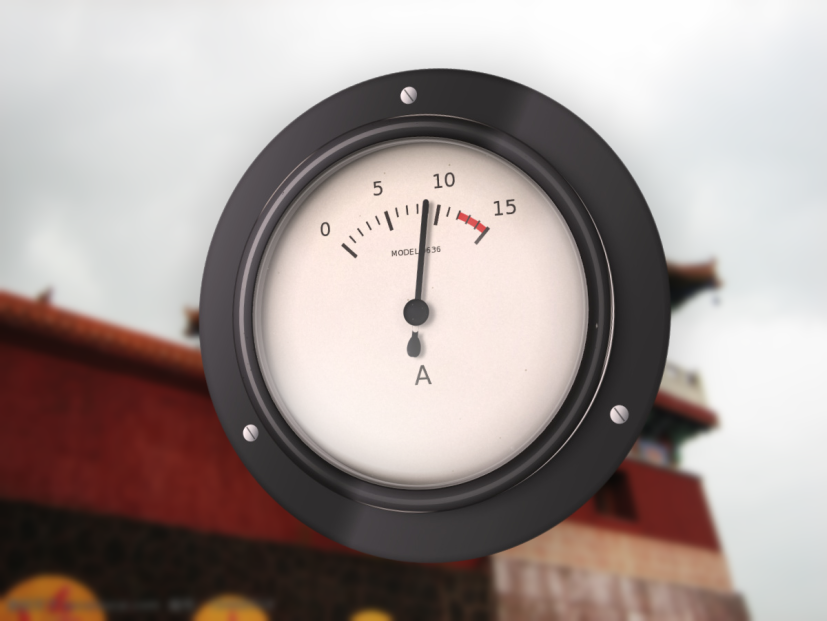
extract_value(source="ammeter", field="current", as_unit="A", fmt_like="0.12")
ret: 9
